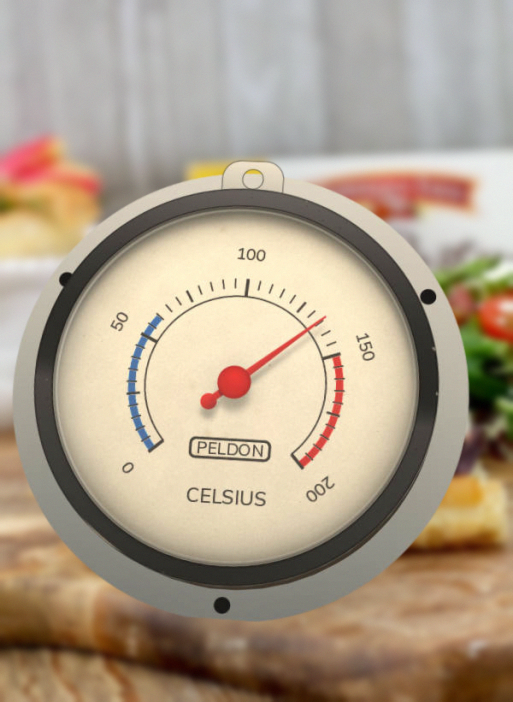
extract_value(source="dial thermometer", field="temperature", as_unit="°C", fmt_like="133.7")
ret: 135
